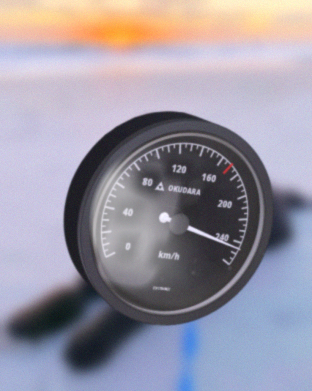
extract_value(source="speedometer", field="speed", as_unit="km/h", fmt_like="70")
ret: 245
